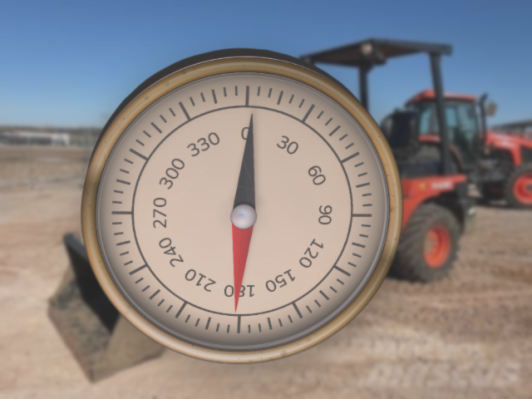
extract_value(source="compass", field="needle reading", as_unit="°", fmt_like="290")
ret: 182.5
